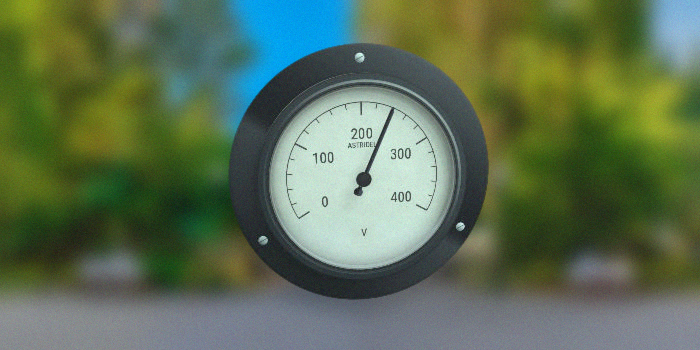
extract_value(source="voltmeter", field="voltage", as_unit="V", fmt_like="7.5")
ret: 240
